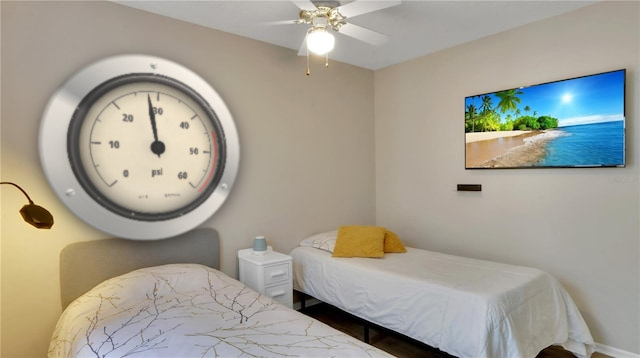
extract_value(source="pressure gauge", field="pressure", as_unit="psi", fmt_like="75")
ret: 27.5
